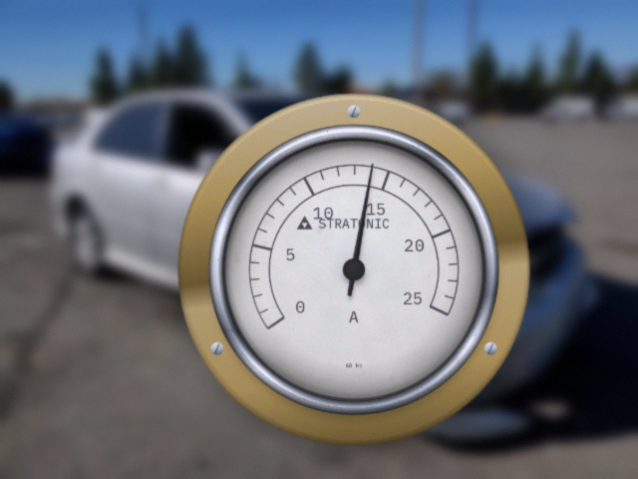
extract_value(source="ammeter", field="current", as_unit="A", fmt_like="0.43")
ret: 14
